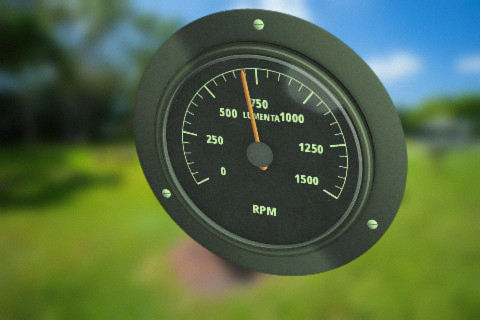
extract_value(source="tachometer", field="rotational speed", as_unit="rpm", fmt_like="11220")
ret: 700
